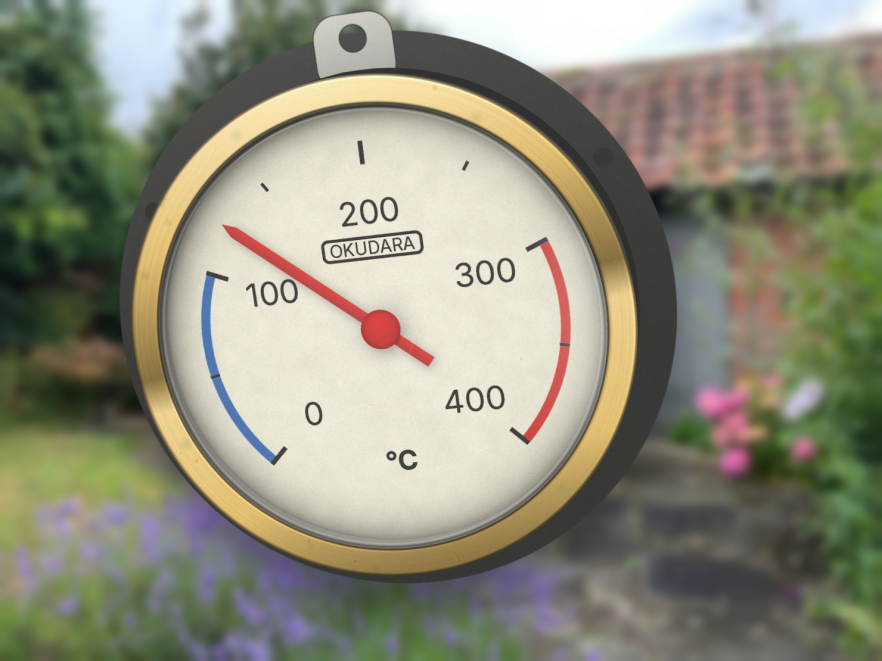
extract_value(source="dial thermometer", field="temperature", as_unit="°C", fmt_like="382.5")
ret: 125
